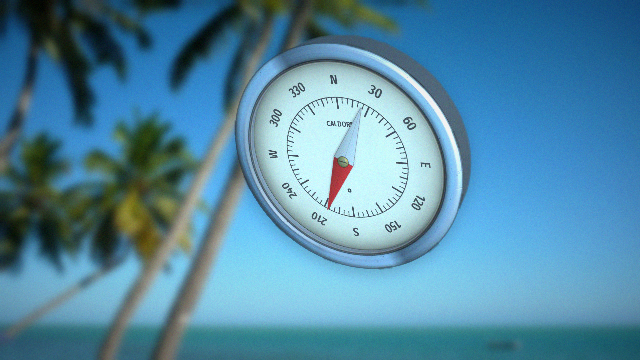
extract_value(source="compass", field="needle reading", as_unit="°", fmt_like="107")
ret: 205
